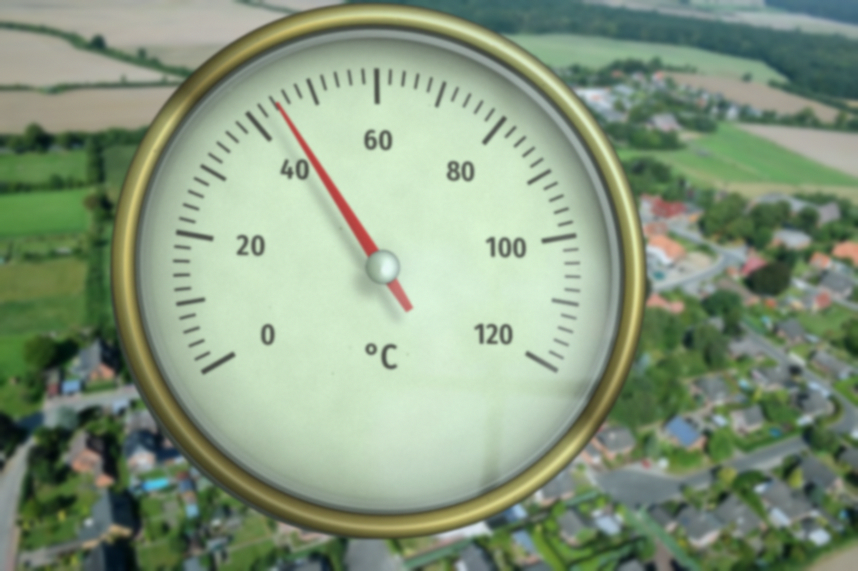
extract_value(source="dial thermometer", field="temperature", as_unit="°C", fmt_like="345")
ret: 44
